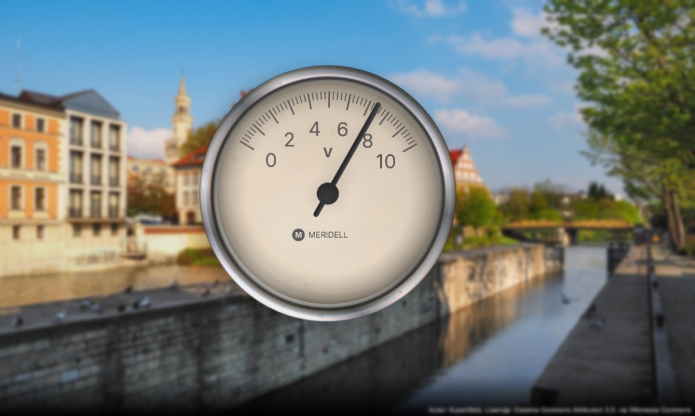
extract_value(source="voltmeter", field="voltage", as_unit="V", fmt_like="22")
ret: 7.4
